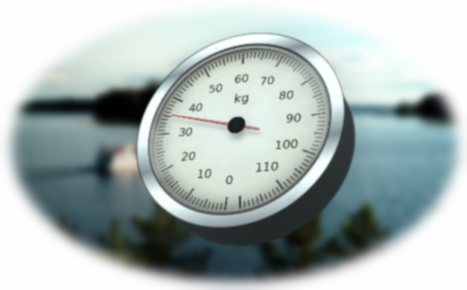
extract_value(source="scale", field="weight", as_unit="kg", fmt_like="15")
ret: 35
